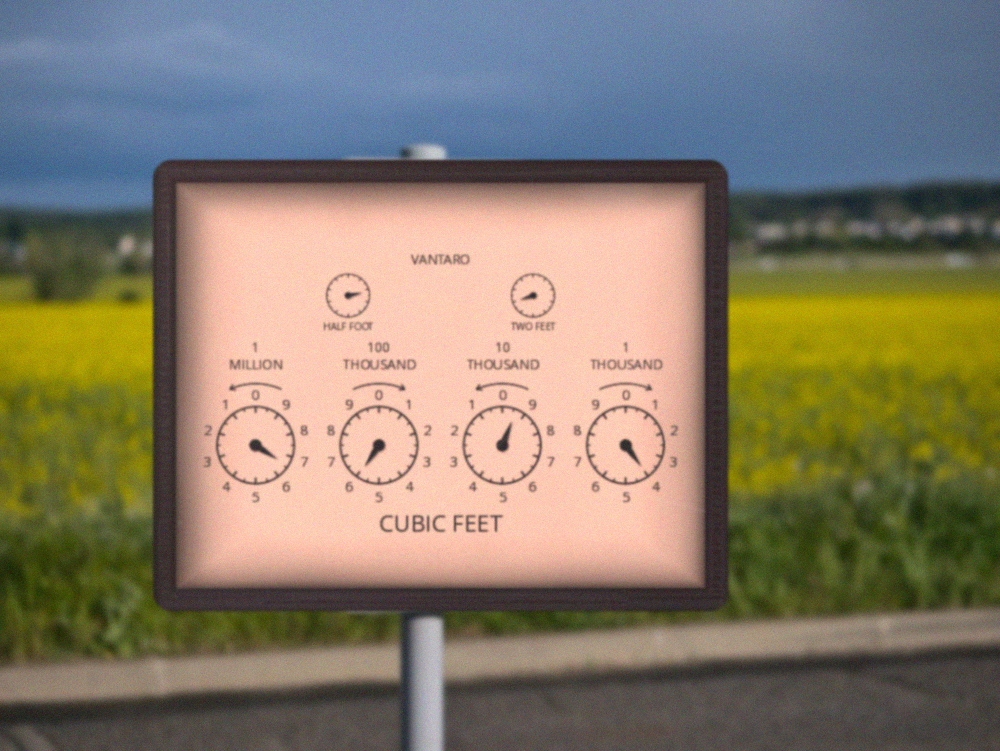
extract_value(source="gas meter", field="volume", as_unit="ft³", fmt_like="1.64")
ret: 659400
